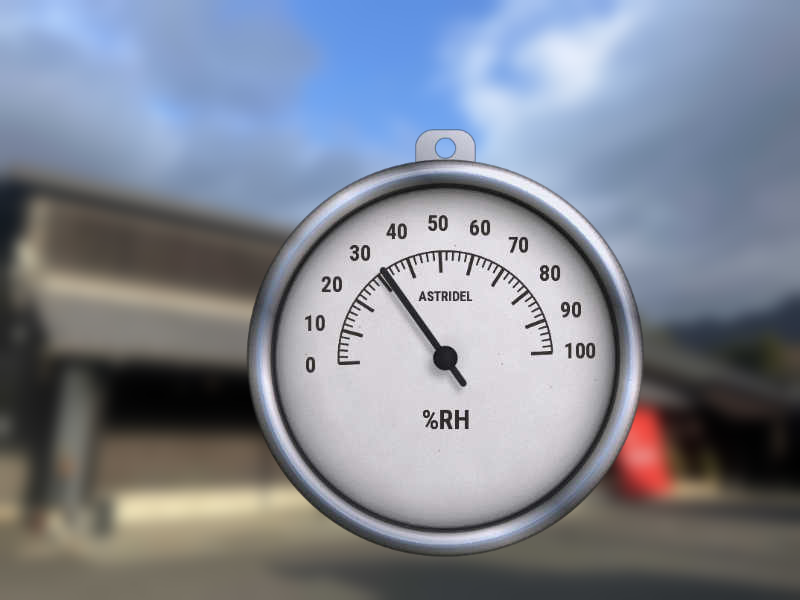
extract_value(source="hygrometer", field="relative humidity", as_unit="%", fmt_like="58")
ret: 32
